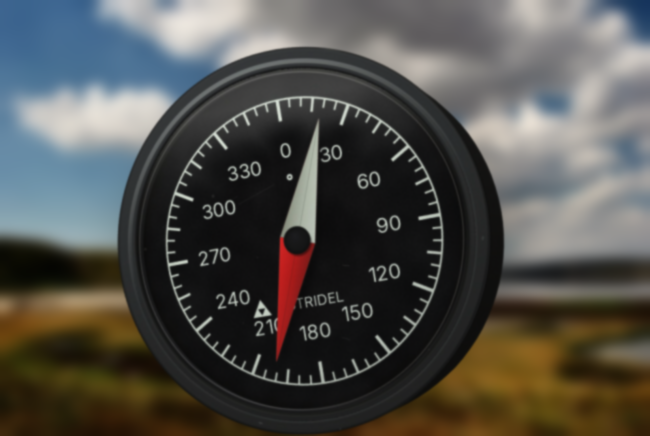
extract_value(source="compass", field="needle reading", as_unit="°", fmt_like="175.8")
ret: 200
